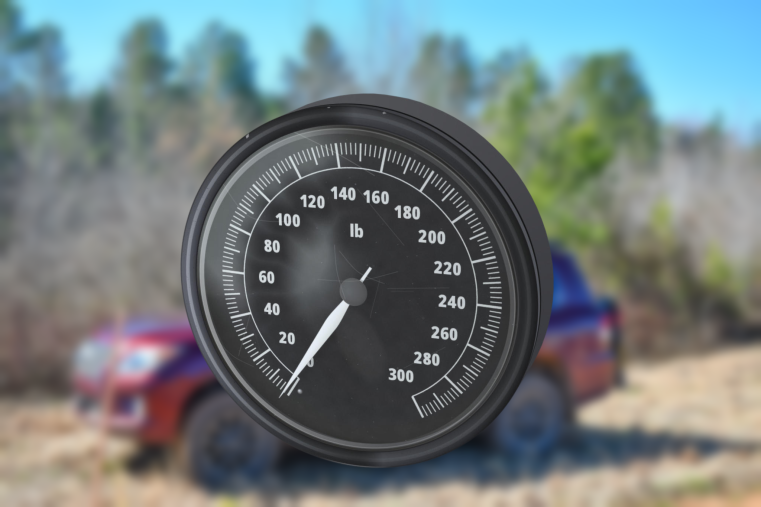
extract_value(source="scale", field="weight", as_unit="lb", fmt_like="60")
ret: 2
